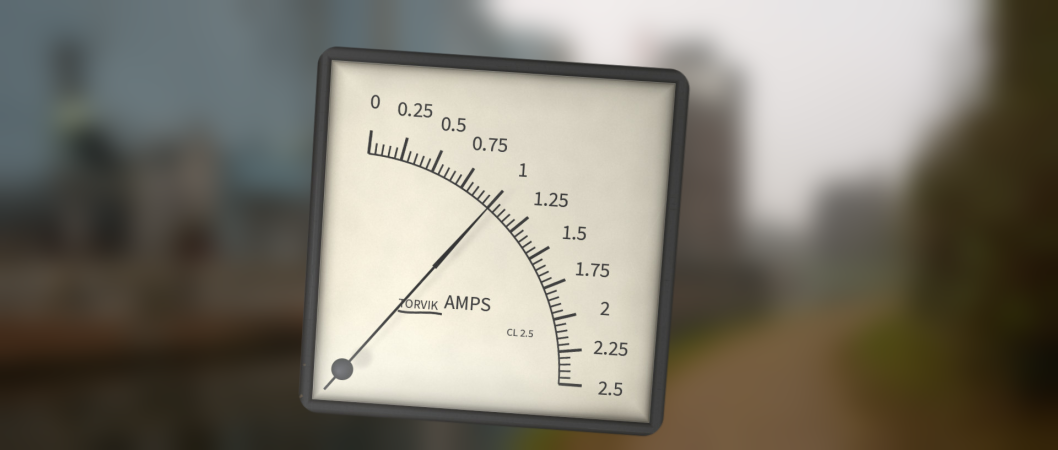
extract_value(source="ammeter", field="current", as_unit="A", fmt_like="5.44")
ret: 1
